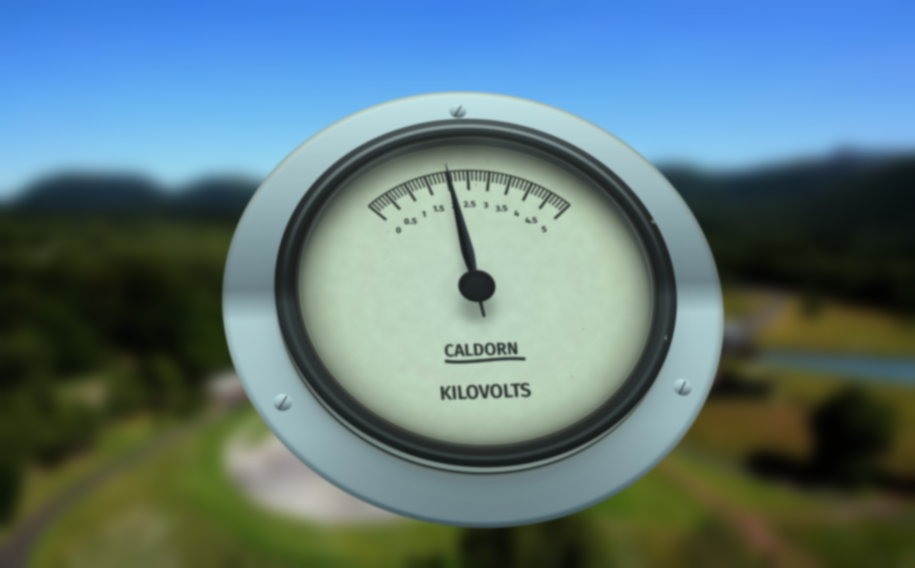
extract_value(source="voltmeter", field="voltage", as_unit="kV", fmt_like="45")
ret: 2
